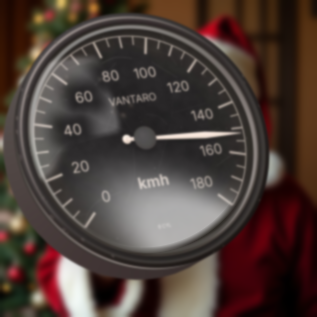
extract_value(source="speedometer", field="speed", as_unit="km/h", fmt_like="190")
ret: 152.5
